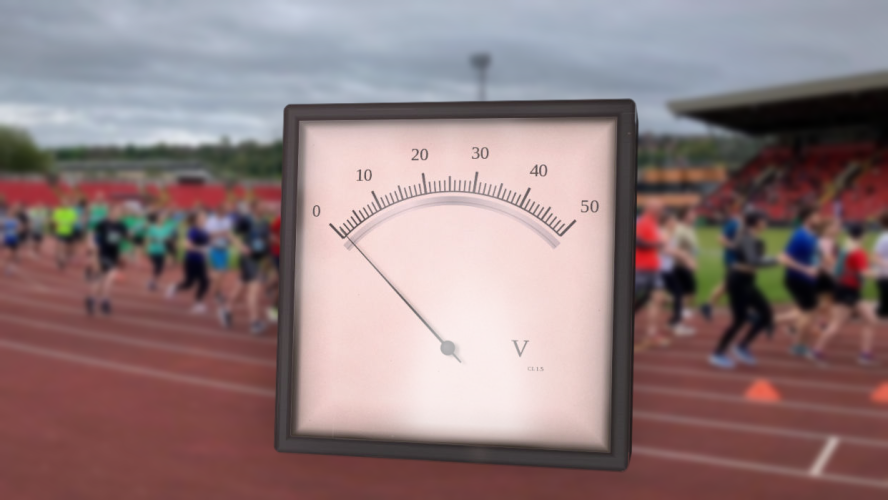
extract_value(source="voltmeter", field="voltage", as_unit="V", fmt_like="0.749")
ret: 1
